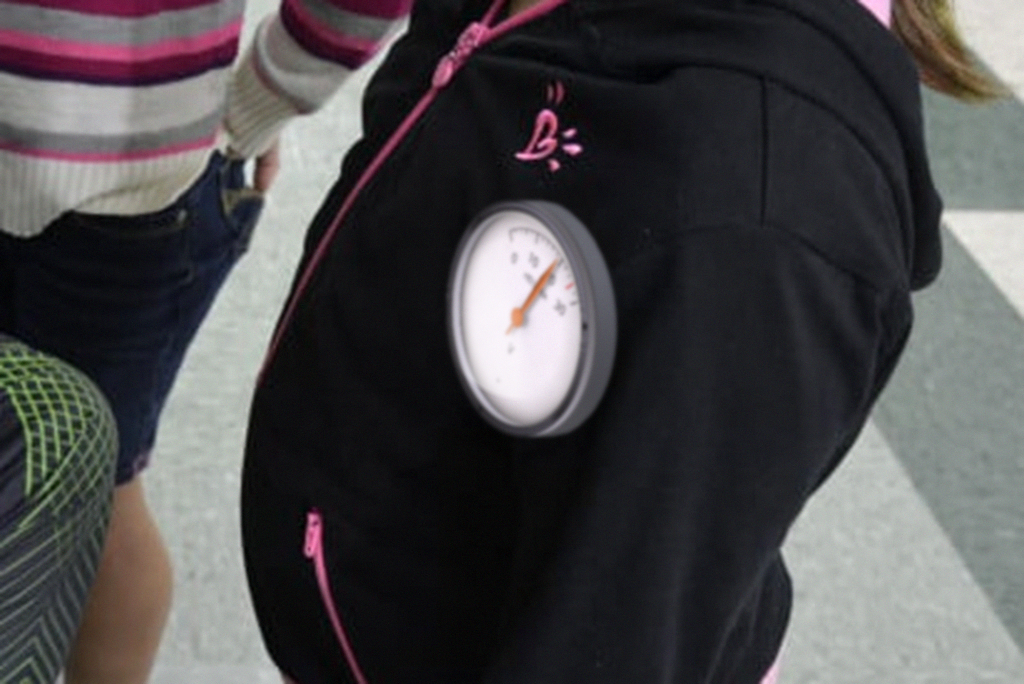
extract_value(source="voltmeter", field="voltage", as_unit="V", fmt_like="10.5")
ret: 20
